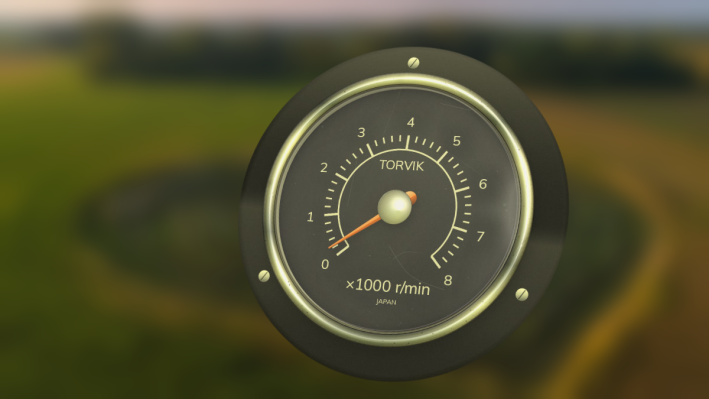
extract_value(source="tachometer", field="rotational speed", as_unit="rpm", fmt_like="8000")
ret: 200
